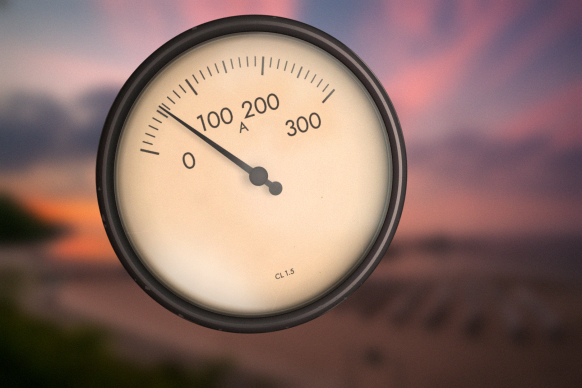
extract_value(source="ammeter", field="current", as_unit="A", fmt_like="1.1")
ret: 55
